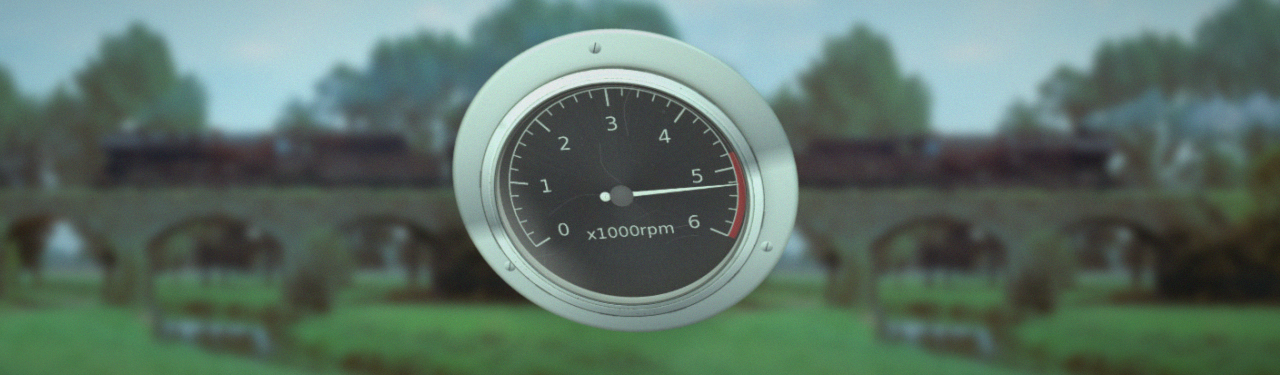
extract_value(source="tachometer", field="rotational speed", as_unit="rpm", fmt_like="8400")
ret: 5200
